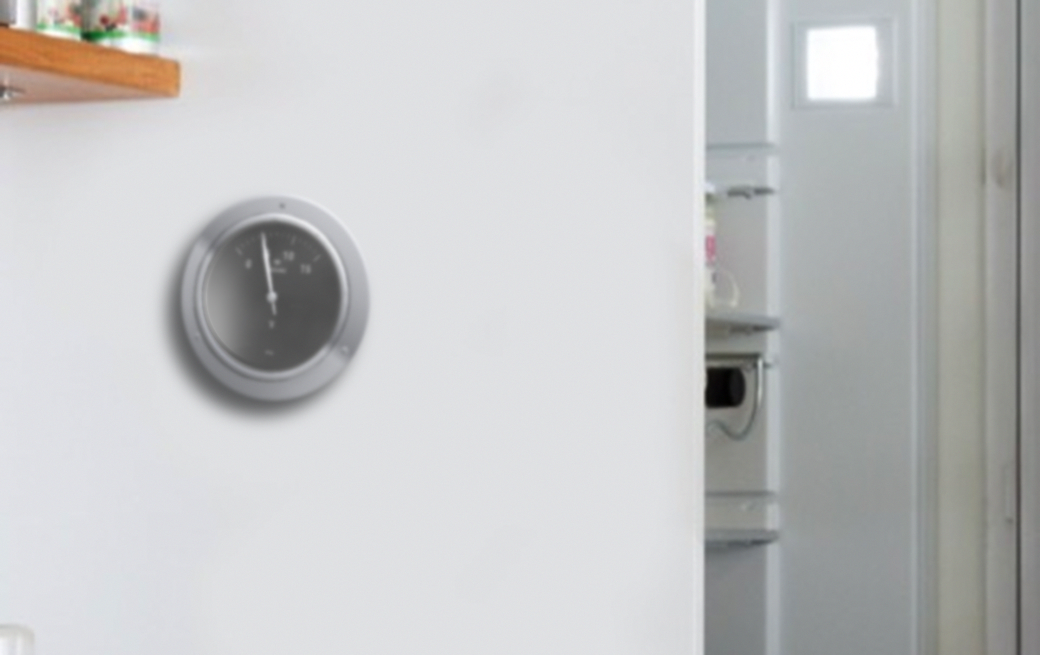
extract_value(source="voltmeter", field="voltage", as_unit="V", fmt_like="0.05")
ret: 5
